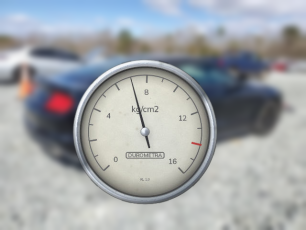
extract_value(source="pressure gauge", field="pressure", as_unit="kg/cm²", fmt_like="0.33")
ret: 7
